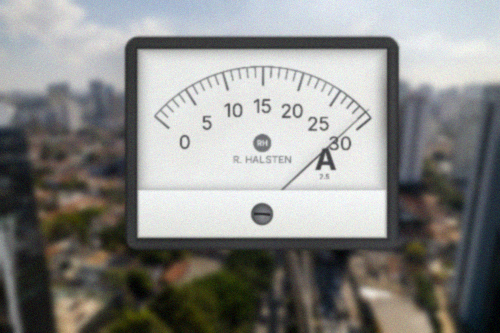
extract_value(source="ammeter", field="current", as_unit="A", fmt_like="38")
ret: 29
